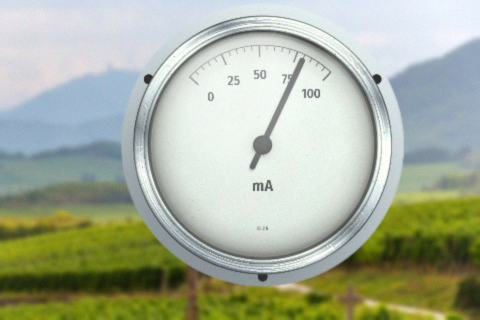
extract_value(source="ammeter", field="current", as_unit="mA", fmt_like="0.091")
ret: 80
